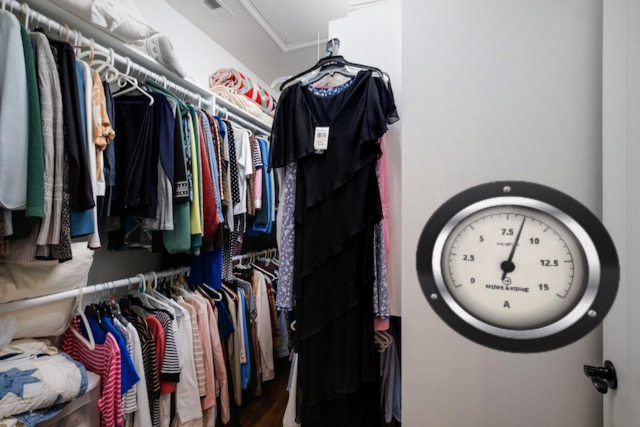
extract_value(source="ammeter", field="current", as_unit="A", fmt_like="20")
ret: 8.5
